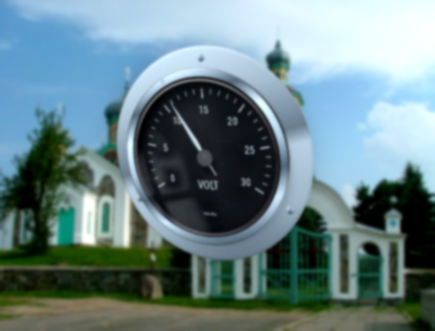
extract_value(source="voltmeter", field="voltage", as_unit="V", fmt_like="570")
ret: 11
